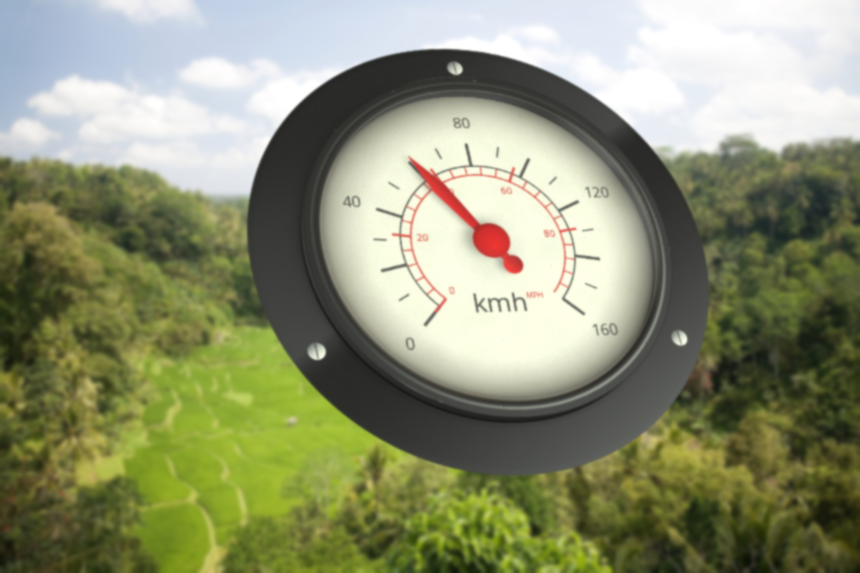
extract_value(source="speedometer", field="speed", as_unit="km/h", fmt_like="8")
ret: 60
